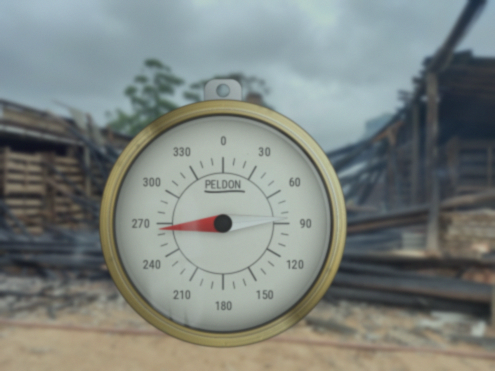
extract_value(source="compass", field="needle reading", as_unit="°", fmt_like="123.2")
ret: 265
